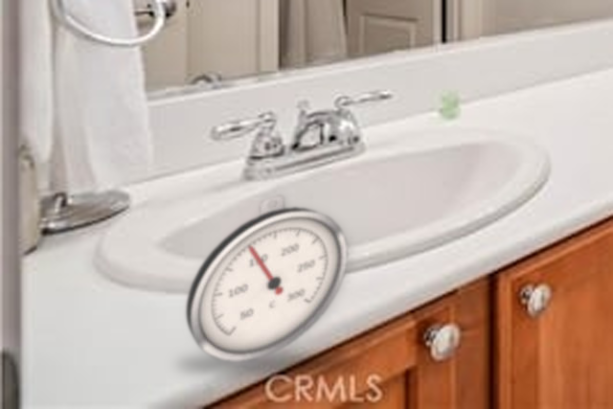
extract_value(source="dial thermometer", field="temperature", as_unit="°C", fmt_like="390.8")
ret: 150
